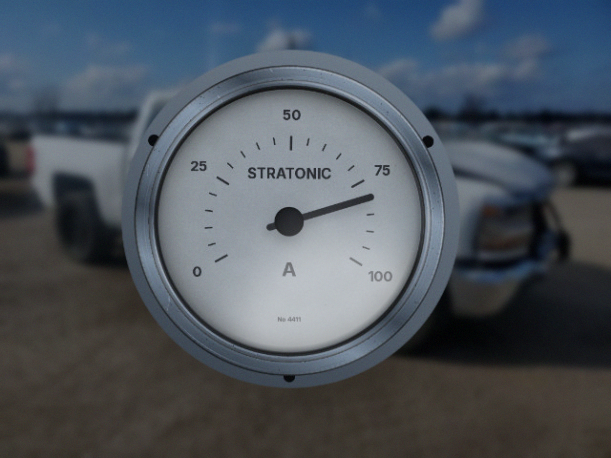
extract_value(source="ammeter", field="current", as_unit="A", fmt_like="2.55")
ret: 80
